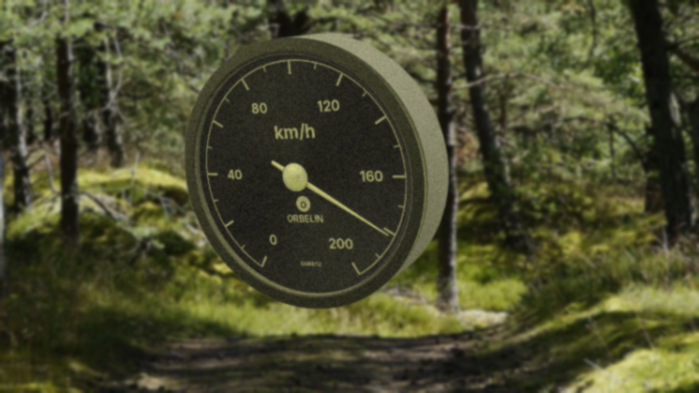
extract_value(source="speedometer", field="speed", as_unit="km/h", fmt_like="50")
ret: 180
